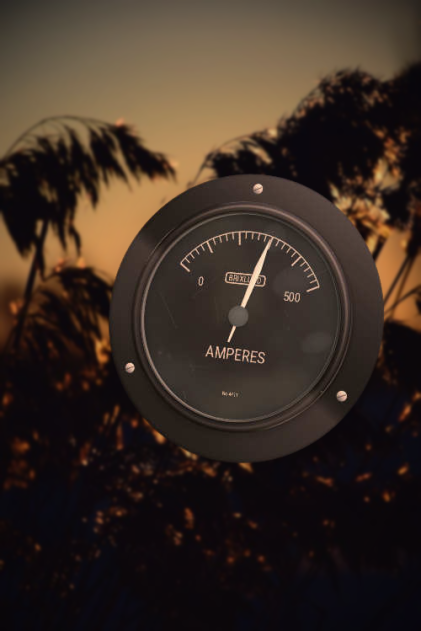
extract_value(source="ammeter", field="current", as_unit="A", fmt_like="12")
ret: 300
